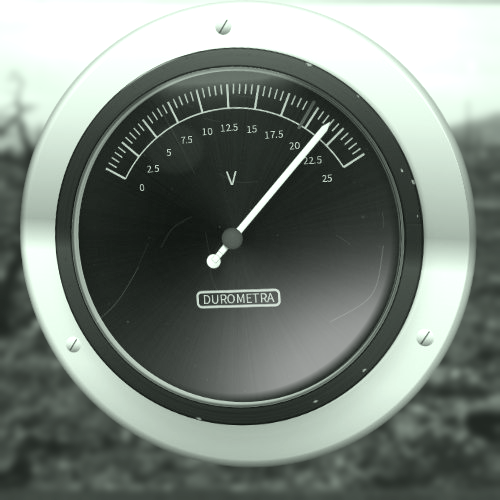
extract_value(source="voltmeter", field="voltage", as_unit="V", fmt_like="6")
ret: 21.5
